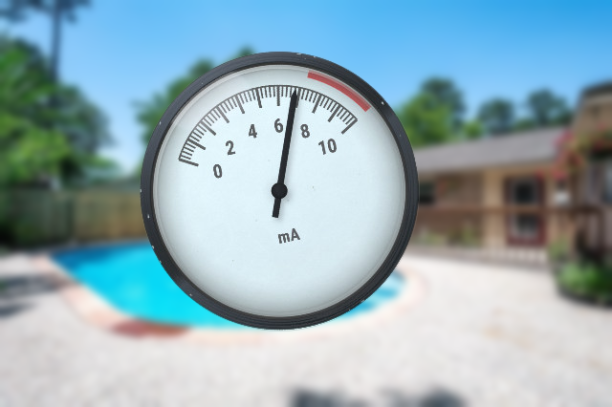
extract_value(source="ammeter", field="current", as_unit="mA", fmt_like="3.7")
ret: 6.8
